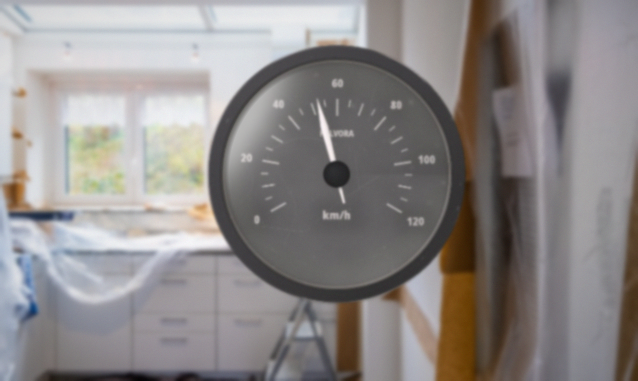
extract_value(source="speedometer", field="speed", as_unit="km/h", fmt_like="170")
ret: 52.5
